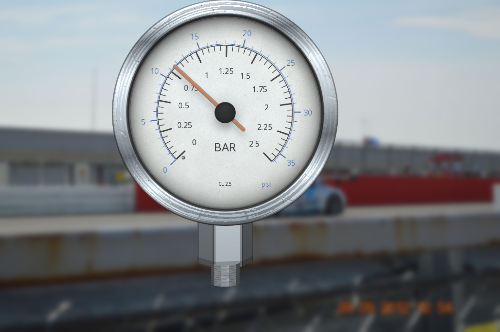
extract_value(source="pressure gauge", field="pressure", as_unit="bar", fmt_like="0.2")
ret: 0.8
